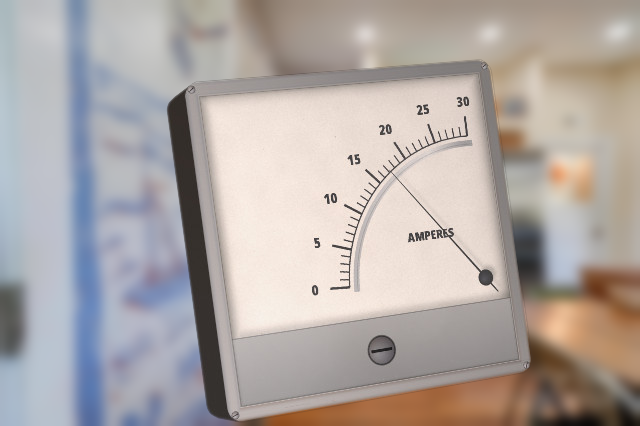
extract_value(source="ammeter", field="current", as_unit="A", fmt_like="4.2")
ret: 17
